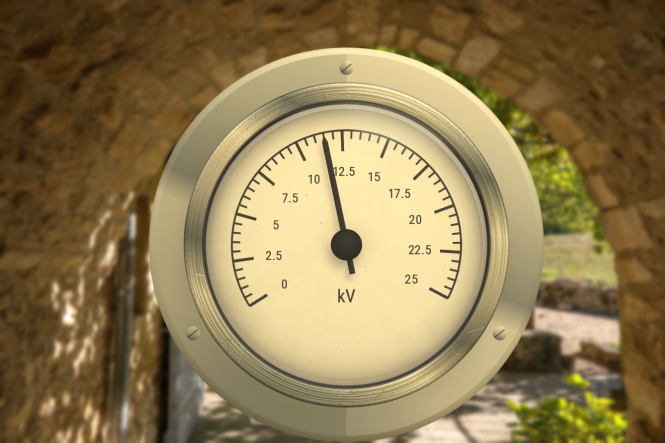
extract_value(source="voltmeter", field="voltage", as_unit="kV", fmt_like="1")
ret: 11.5
